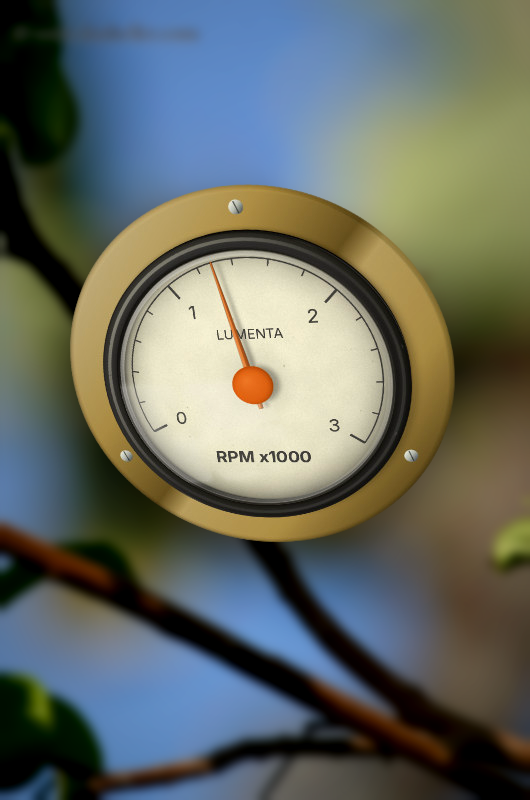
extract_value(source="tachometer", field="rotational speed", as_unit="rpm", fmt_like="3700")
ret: 1300
